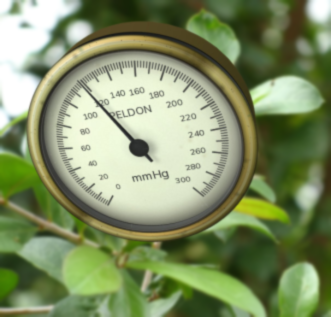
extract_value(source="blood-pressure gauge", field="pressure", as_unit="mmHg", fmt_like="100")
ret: 120
